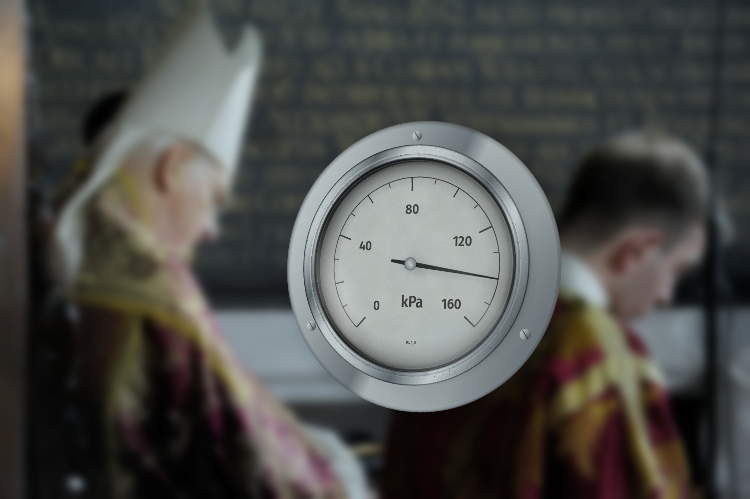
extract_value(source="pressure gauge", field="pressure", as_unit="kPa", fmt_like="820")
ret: 140
